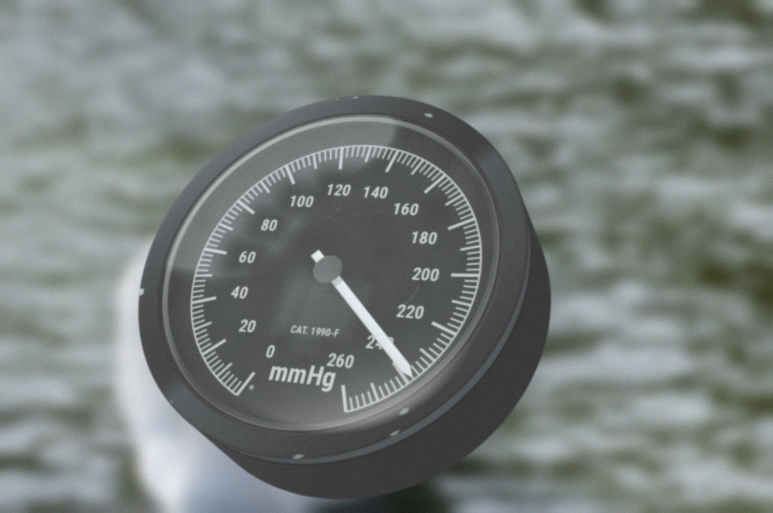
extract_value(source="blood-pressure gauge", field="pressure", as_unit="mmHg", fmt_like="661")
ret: 238
